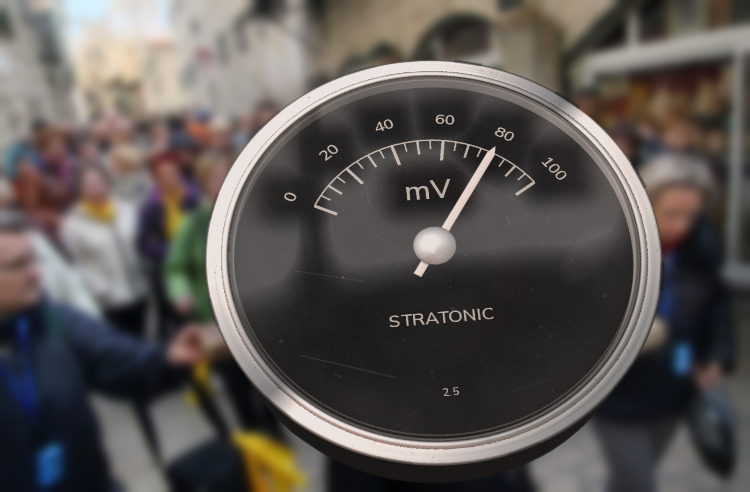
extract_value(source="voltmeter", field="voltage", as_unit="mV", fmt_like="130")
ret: 80
